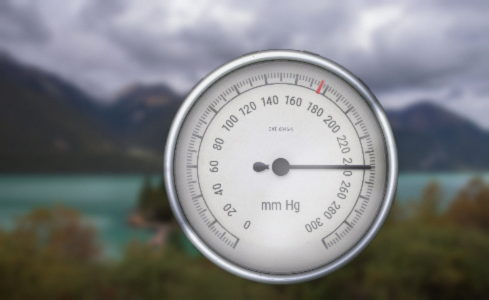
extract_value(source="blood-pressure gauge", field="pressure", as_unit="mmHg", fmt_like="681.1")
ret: 240
